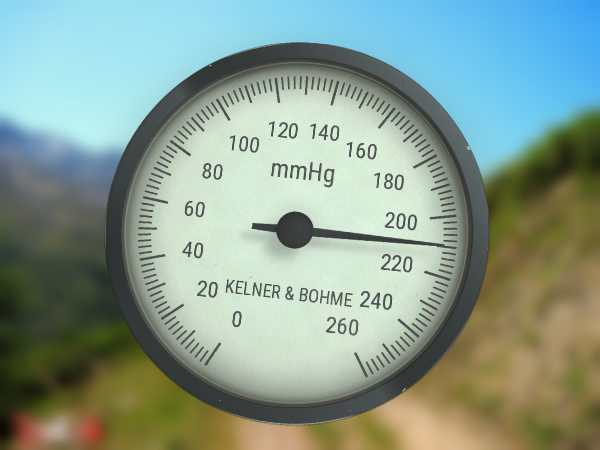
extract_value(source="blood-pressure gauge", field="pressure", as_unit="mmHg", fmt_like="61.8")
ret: 210
